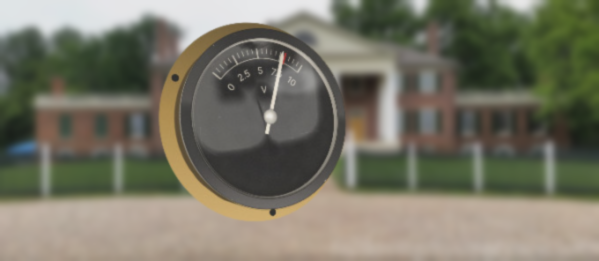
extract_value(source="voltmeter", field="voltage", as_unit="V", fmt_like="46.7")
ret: 7.5
